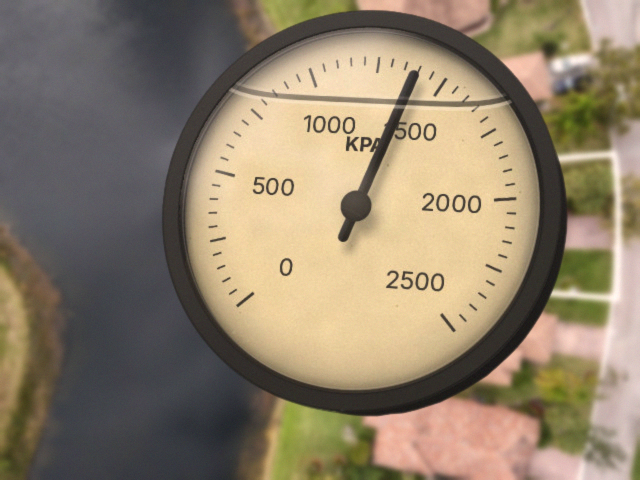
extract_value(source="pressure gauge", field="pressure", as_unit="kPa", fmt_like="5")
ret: 1400
